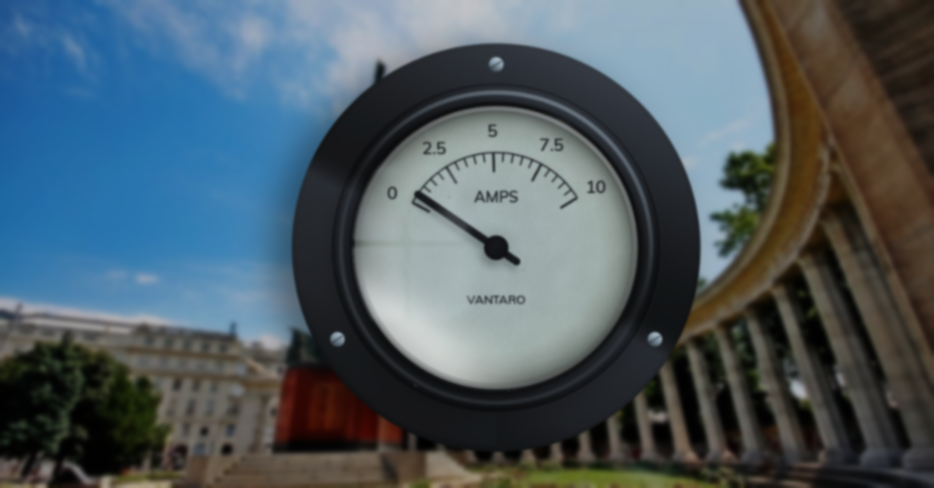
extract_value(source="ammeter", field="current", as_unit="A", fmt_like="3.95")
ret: 0.5
